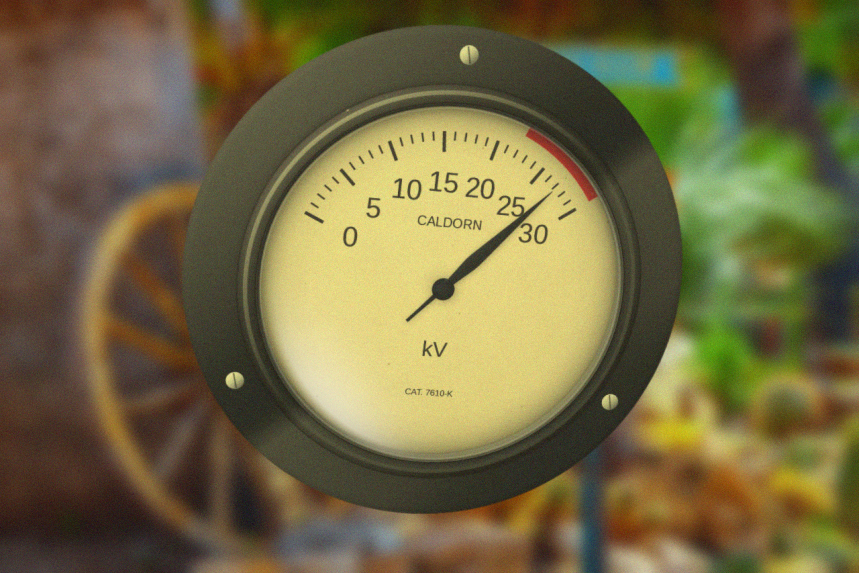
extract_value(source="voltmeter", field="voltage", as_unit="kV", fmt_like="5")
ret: 27
